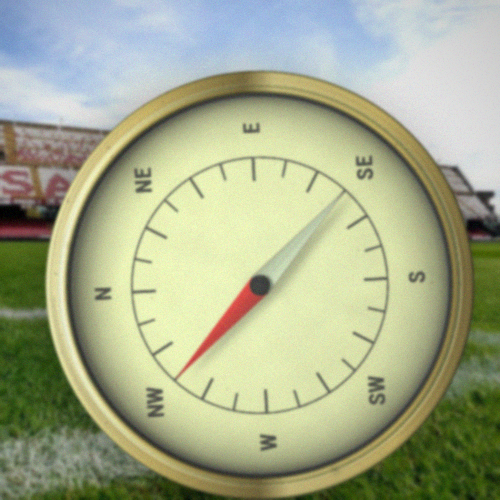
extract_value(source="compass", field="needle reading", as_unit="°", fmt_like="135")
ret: 315
